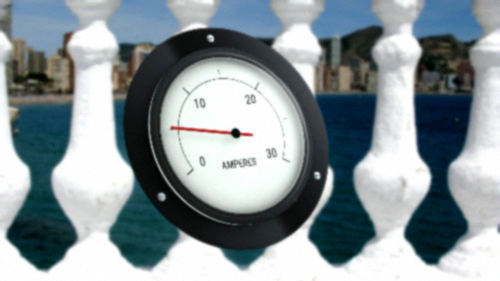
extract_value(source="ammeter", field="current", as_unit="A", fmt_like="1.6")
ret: 5
